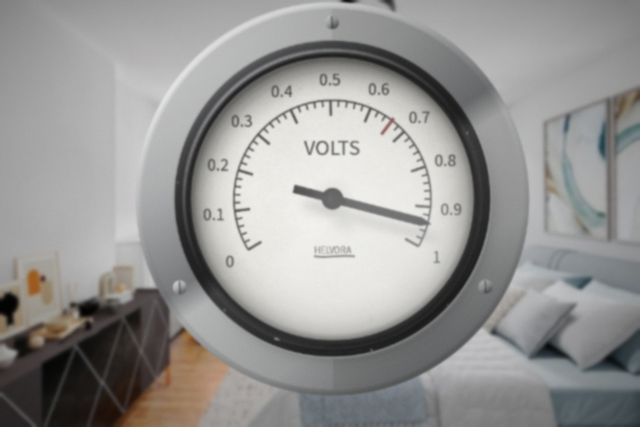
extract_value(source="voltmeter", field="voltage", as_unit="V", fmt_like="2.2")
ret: 0.94
